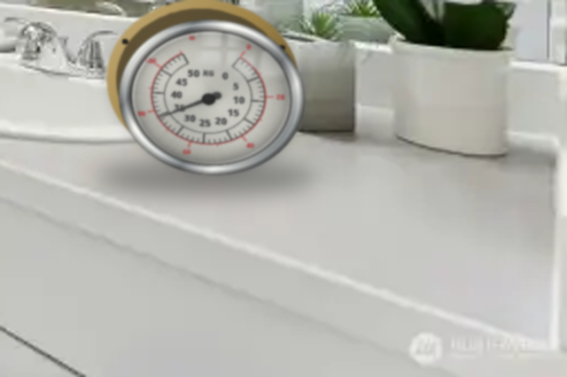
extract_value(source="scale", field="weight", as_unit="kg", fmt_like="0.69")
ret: 35
